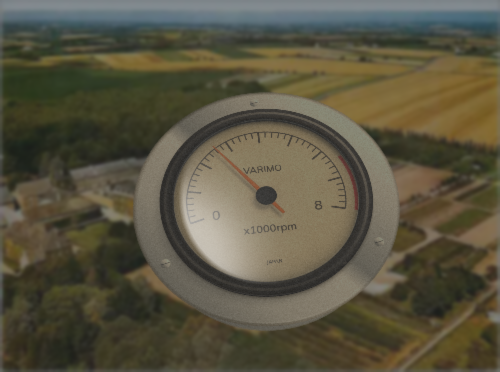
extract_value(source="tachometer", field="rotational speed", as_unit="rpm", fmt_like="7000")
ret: 2600
